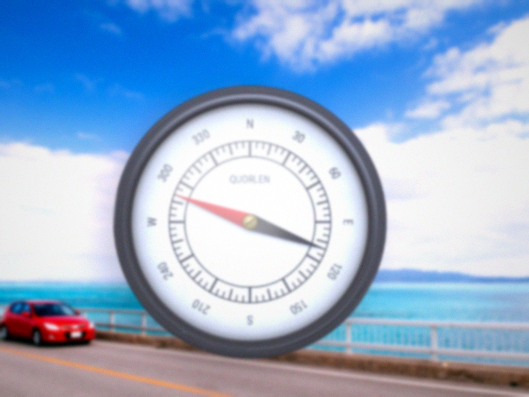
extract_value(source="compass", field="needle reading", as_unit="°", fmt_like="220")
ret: 290
